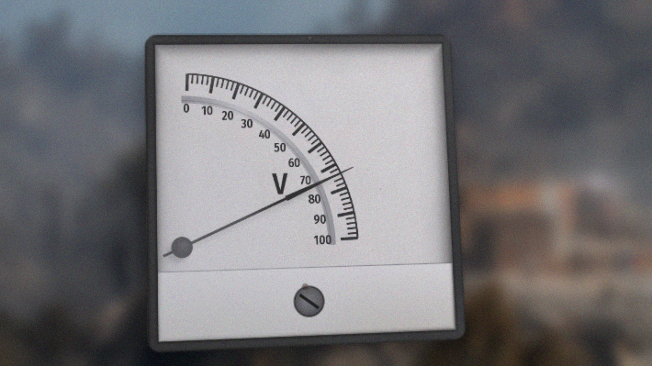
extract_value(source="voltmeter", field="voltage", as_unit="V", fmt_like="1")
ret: 74
